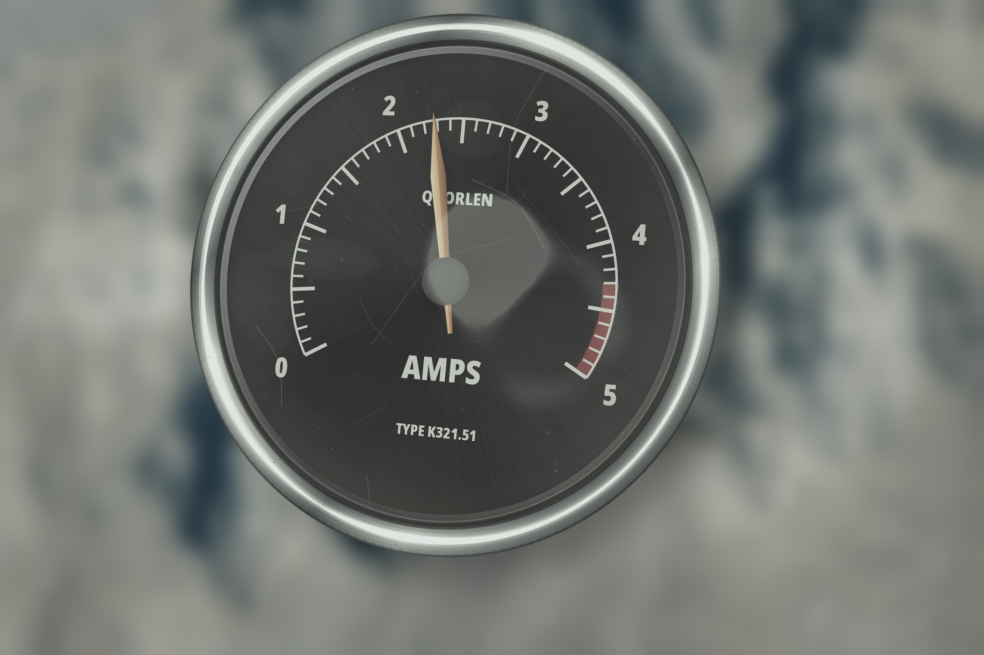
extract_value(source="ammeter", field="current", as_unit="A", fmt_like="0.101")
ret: 2.3
